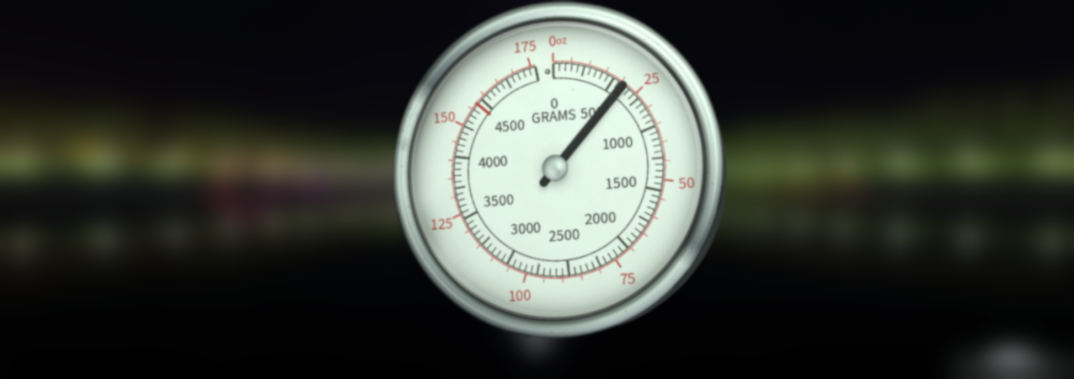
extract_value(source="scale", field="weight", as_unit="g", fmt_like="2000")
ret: 600
